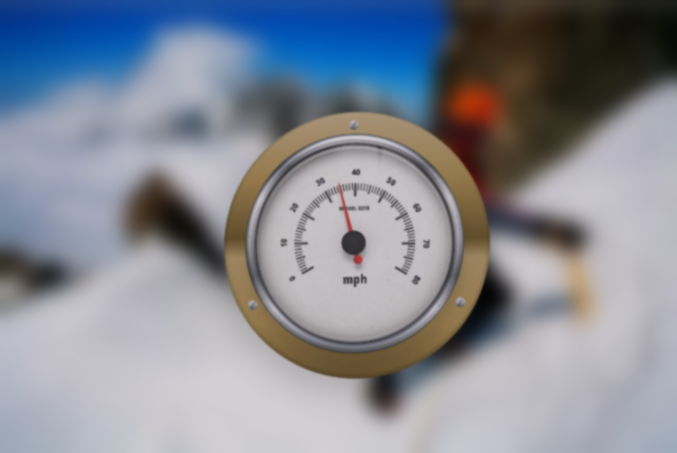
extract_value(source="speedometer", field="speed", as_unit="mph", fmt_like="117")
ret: 35
